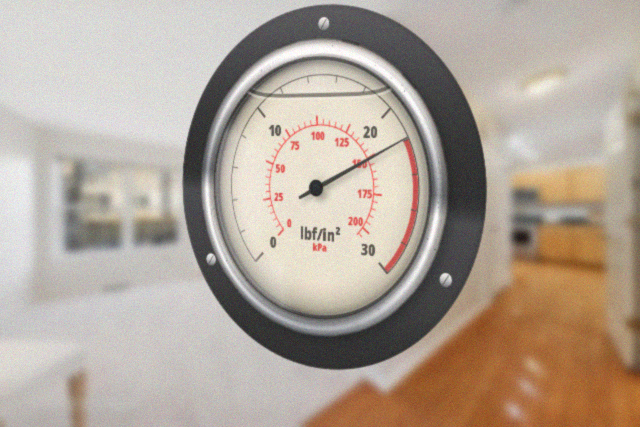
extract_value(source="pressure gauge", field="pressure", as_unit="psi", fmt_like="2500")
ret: 22
